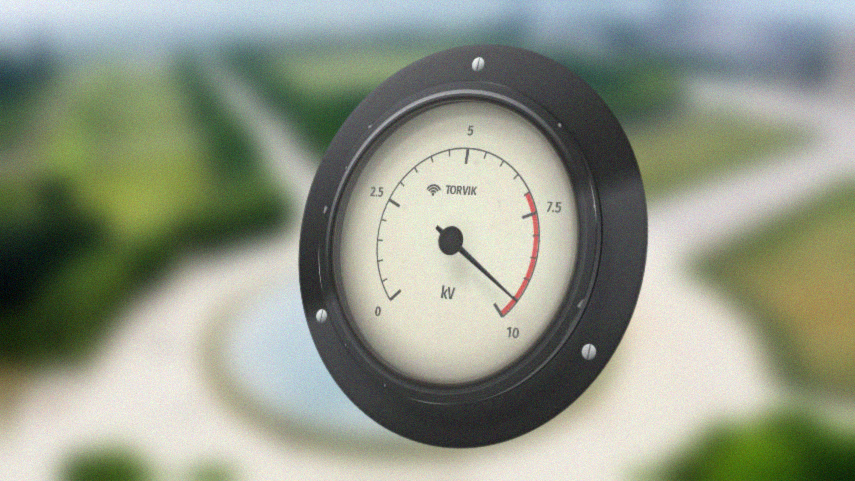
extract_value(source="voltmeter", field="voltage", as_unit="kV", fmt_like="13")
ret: 9.5
